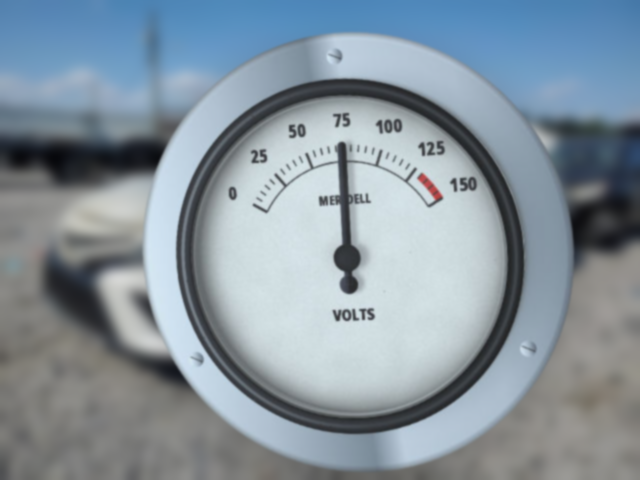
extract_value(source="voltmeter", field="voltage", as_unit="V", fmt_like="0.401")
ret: 75
